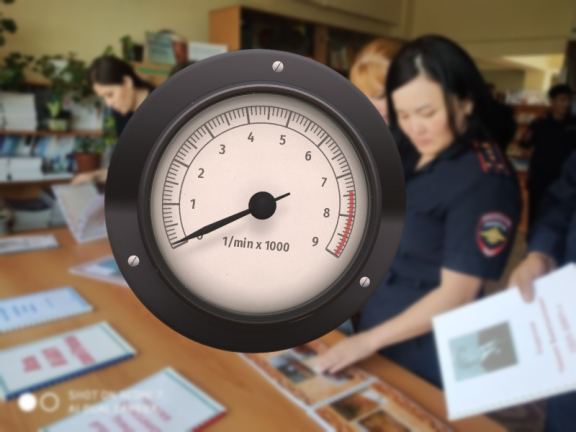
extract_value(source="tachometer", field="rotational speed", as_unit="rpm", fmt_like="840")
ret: 100
